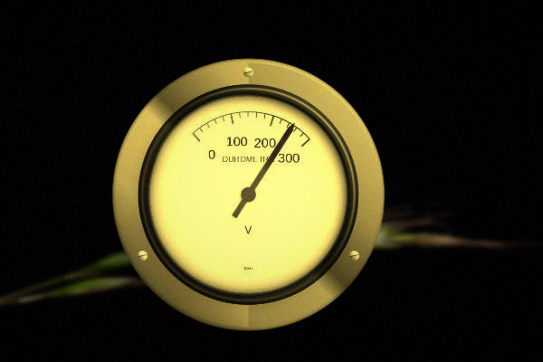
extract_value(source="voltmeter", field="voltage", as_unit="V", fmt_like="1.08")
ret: 250
